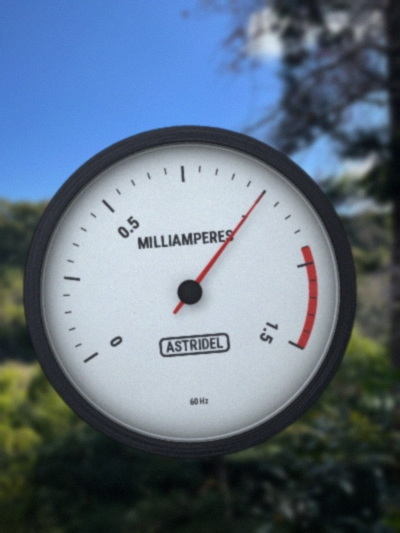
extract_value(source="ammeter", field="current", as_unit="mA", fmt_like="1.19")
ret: 1
